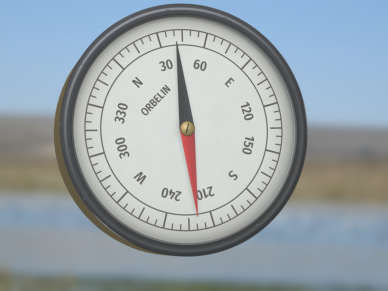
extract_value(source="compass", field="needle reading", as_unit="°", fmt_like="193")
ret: 220
